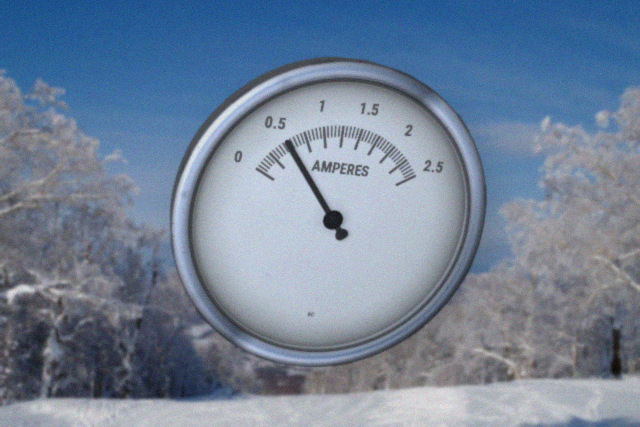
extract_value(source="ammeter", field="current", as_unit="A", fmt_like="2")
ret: 0.5
